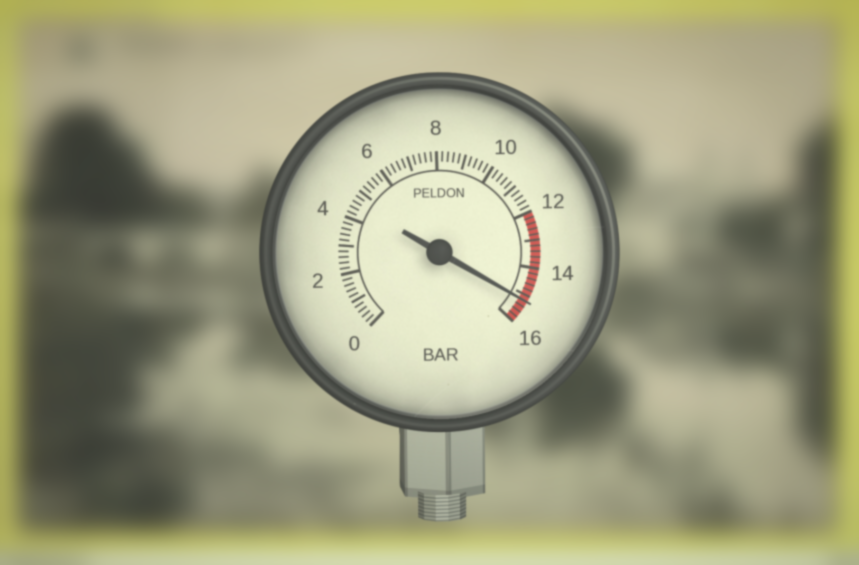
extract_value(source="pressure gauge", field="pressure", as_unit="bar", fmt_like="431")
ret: 15.2
